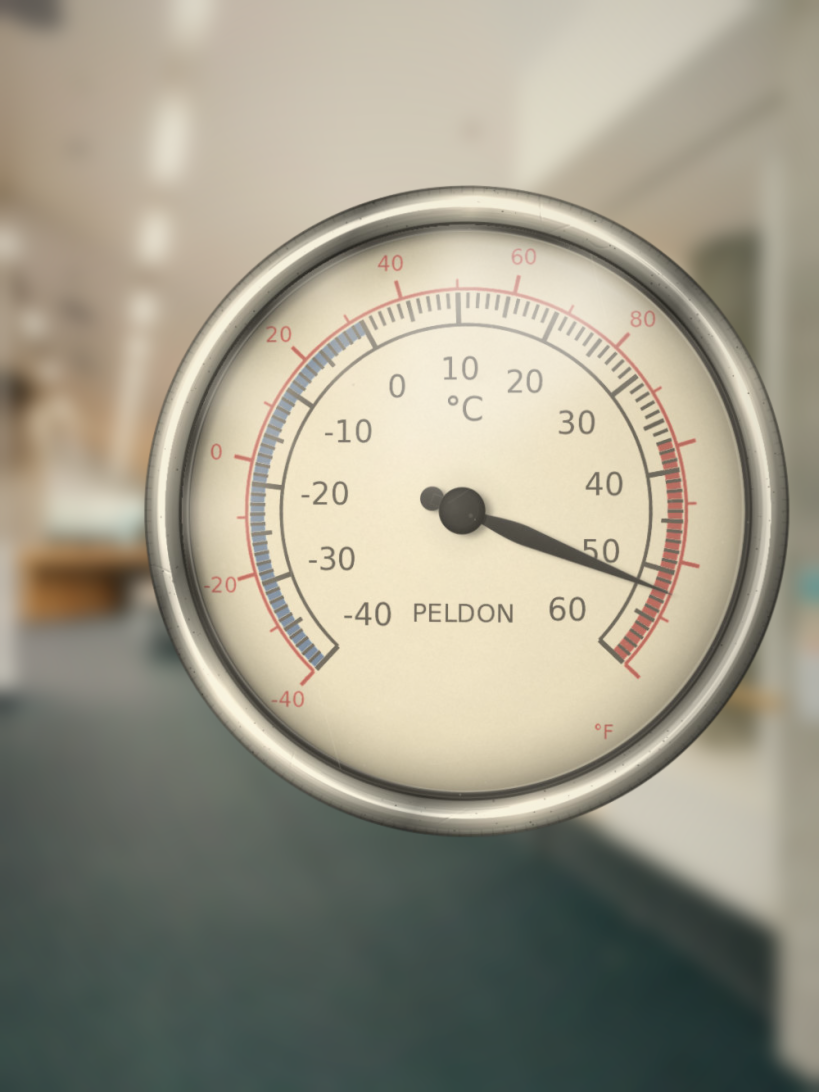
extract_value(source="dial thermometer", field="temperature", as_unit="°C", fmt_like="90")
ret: 52
